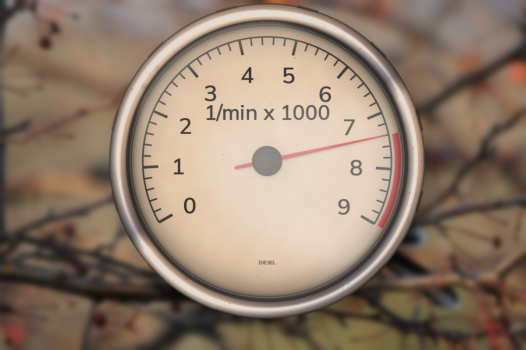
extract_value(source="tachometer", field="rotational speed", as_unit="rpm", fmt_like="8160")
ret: 7400
